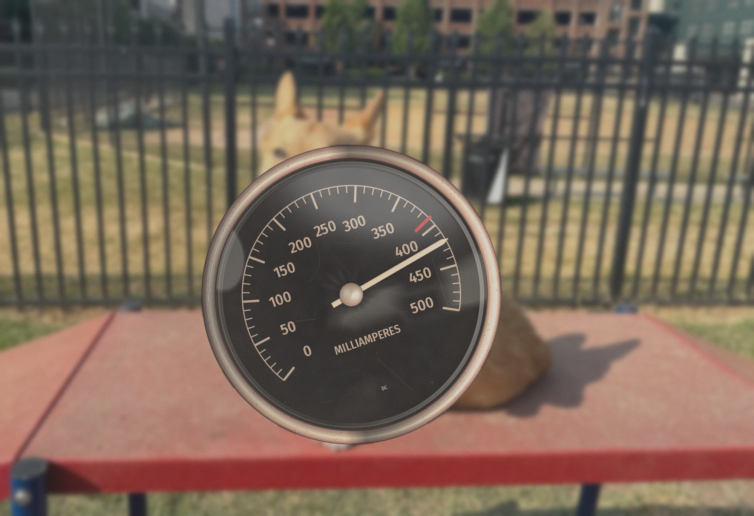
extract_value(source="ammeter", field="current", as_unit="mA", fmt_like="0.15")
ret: 420
